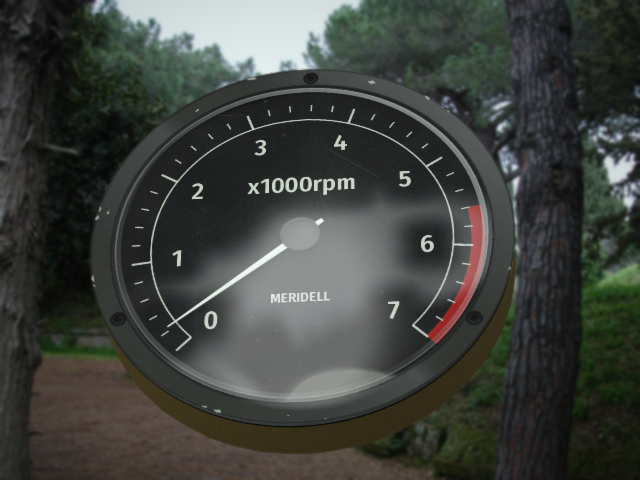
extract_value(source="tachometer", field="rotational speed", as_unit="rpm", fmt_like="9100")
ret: 200
